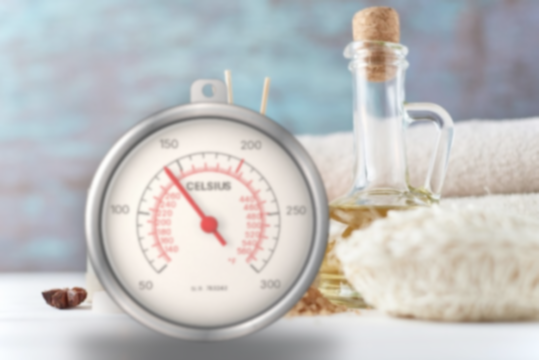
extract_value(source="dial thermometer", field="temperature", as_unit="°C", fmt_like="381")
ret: 140
